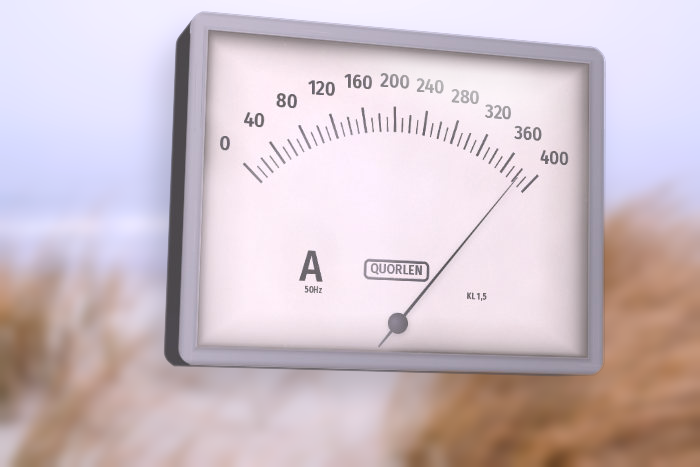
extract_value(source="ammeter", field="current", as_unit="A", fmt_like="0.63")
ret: 380
